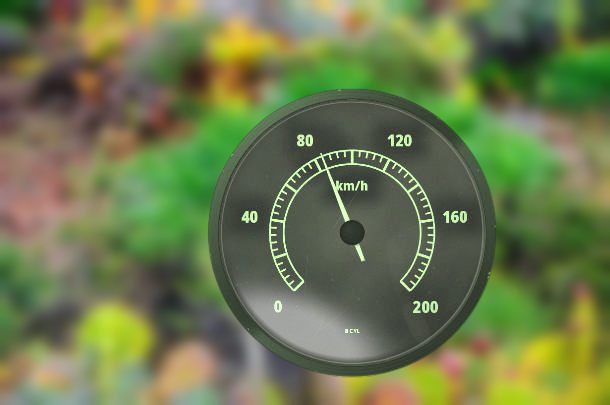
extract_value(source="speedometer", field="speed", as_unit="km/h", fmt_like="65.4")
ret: 84
